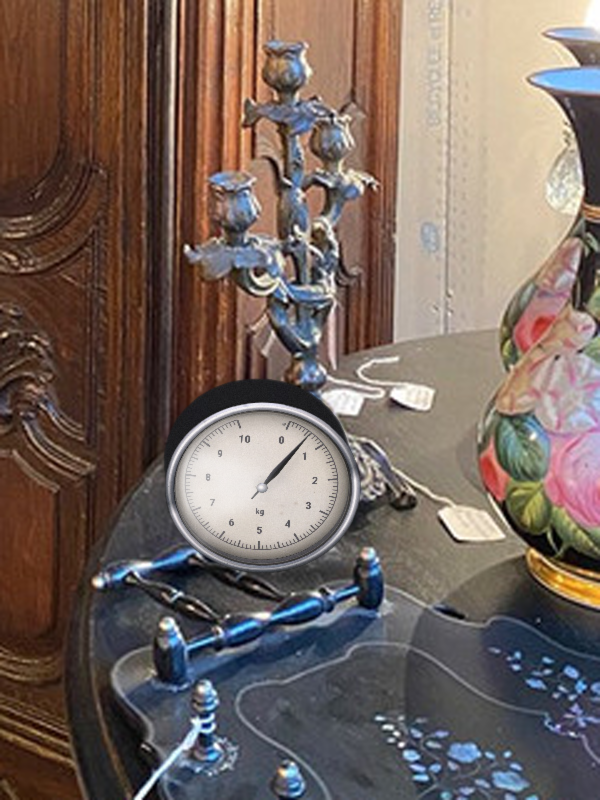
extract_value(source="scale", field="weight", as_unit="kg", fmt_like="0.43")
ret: 0.5
